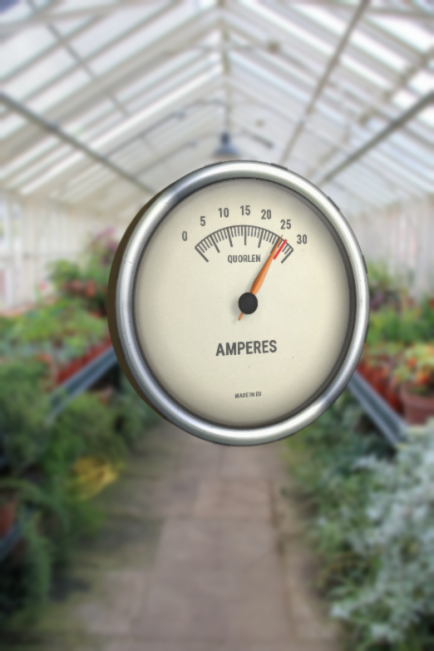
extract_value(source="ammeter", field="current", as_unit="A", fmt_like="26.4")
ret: 25
